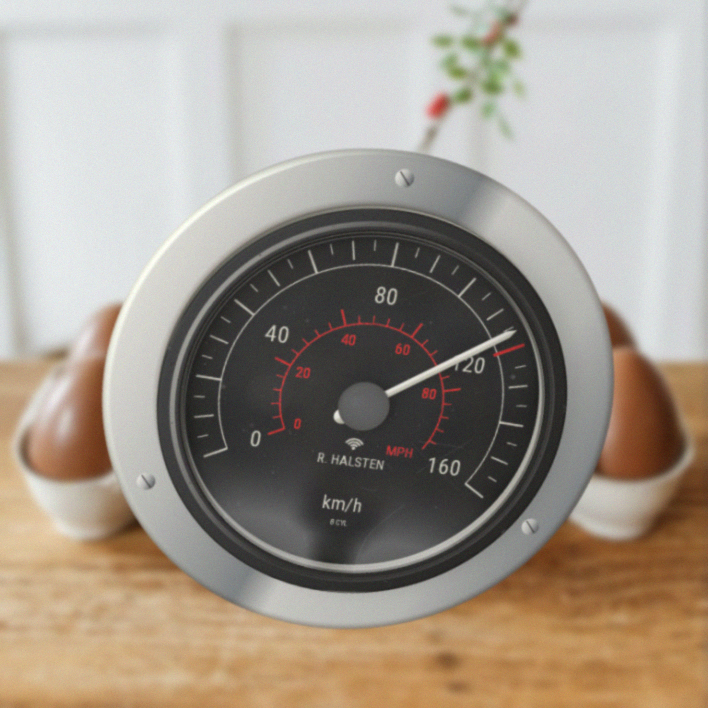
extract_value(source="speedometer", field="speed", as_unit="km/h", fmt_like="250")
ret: 115
